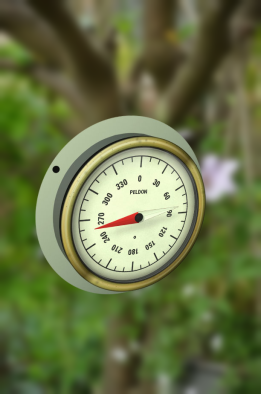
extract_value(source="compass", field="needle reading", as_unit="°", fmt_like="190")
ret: 260
